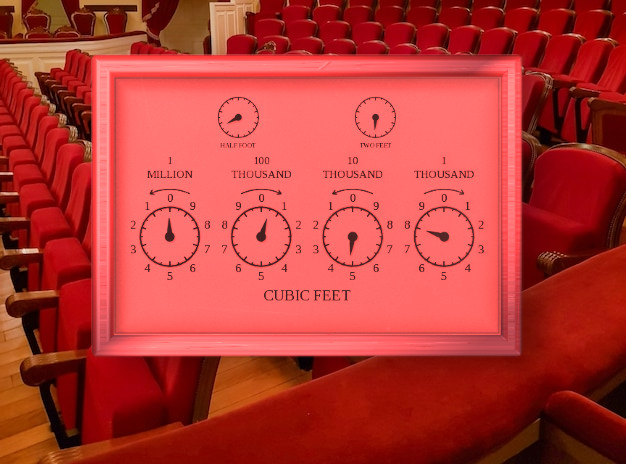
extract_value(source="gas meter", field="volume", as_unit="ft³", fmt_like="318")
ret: 4800
